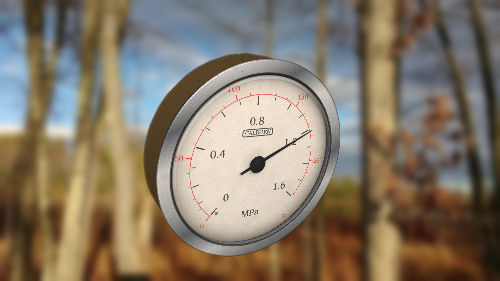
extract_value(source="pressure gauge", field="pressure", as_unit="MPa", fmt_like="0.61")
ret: 1.2
